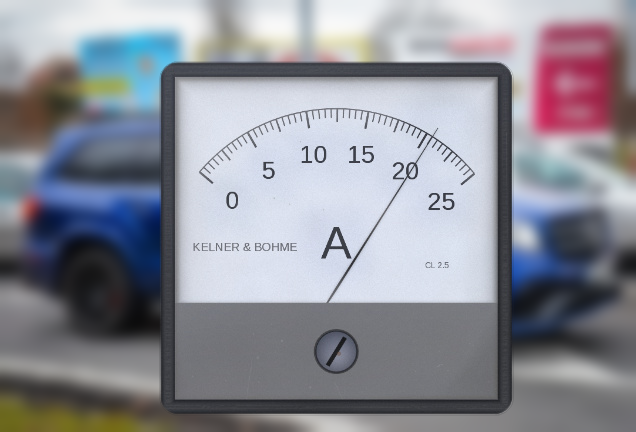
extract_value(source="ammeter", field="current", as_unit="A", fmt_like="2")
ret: 20.5
